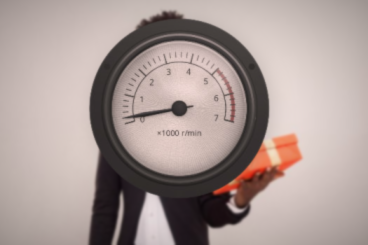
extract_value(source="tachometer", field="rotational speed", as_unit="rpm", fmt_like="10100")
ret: 200
